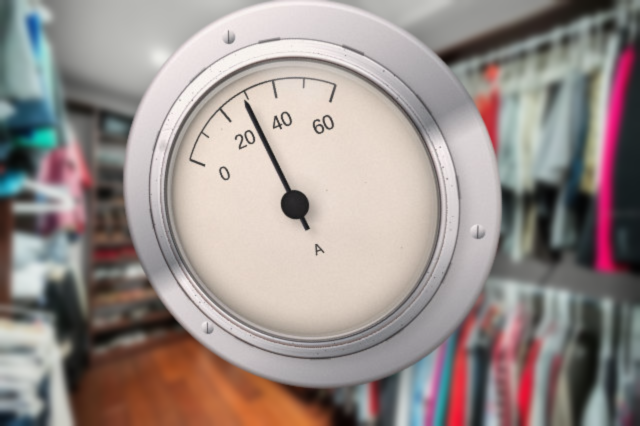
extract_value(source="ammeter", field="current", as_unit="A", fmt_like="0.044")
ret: 30
